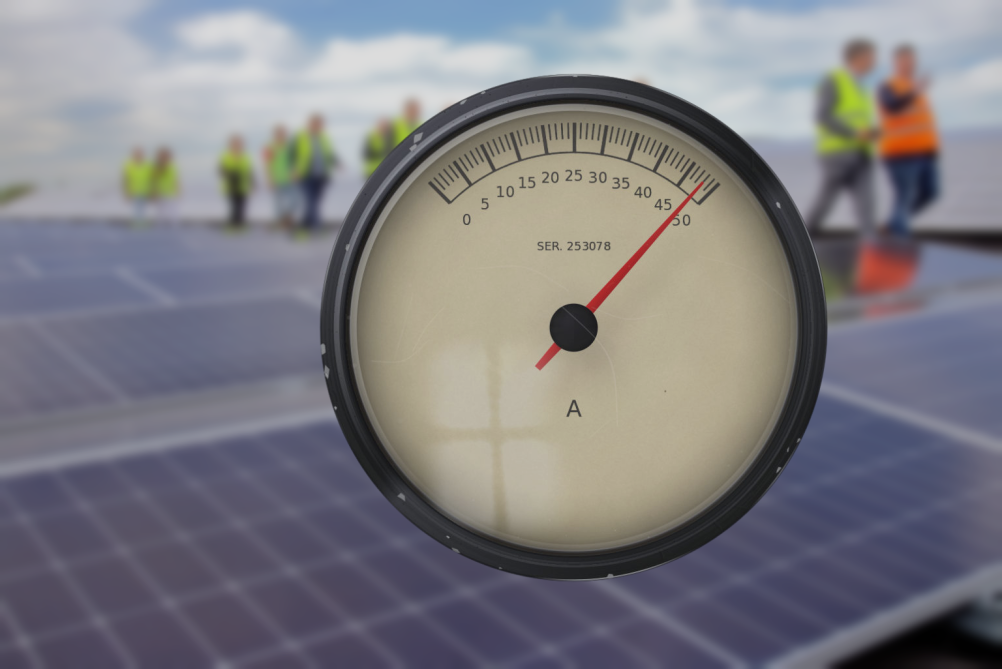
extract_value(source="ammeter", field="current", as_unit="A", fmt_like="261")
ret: 48
